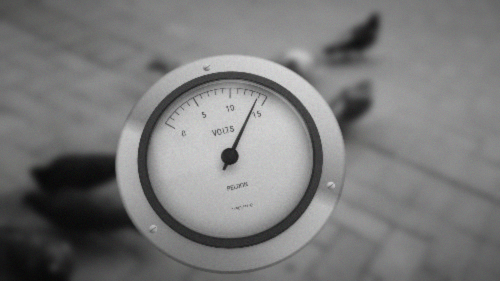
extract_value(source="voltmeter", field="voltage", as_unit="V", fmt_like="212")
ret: 14
